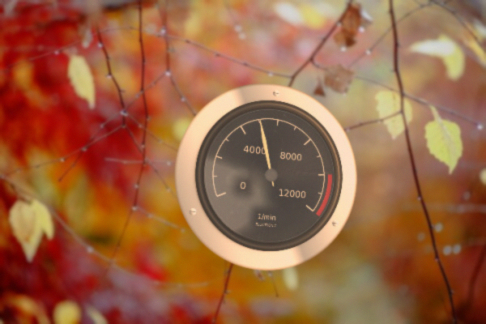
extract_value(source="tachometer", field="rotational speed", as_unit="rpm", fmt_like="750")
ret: 5000
